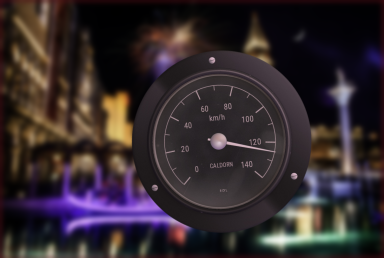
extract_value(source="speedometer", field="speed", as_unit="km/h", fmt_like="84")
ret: 125
